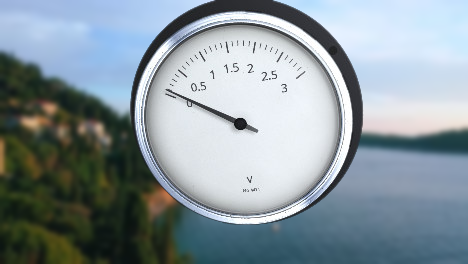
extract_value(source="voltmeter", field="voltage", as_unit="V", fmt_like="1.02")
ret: 0.1
